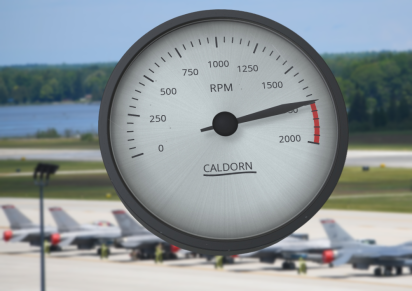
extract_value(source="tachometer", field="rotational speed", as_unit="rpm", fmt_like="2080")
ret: 1750
